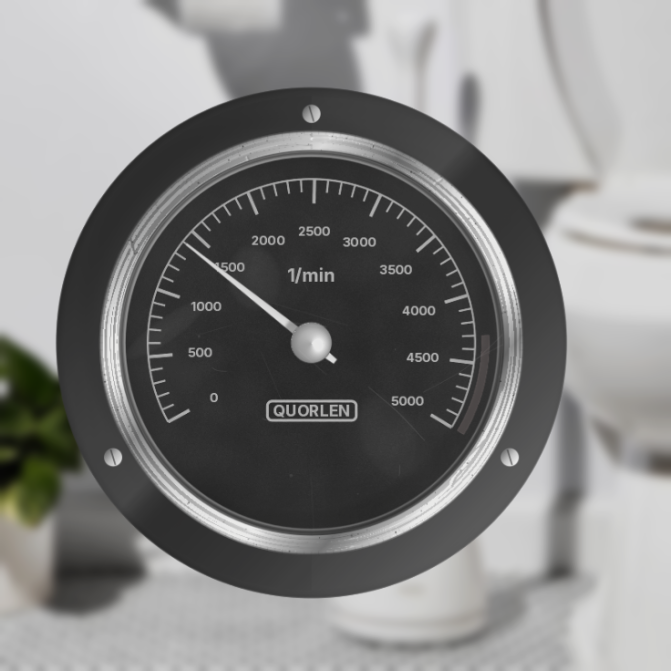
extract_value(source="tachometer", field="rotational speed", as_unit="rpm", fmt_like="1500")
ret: 1400
